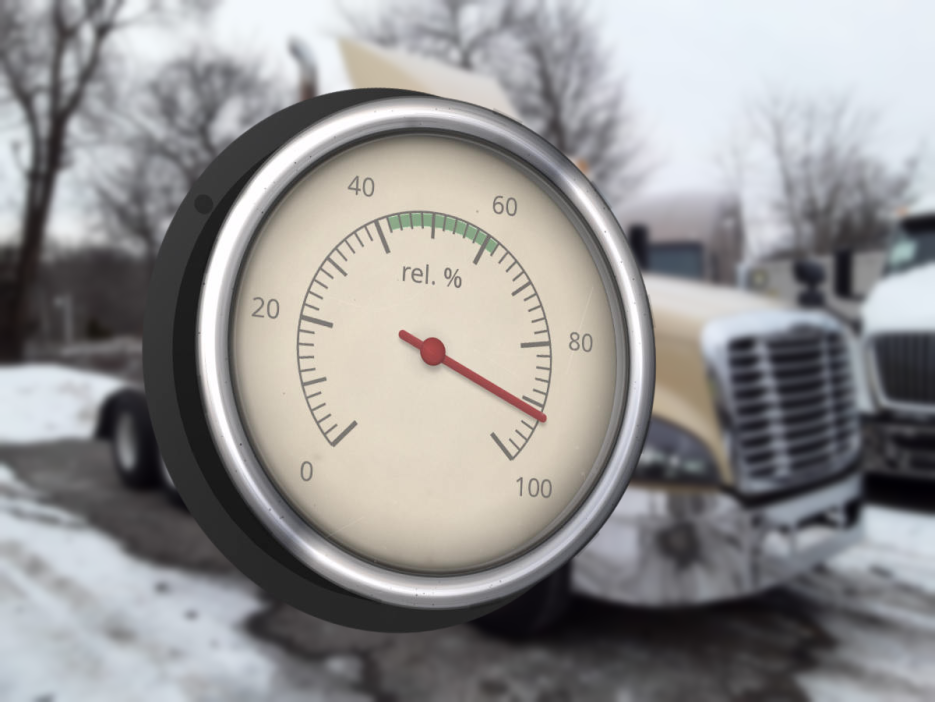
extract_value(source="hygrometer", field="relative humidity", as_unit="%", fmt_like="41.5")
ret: 92
